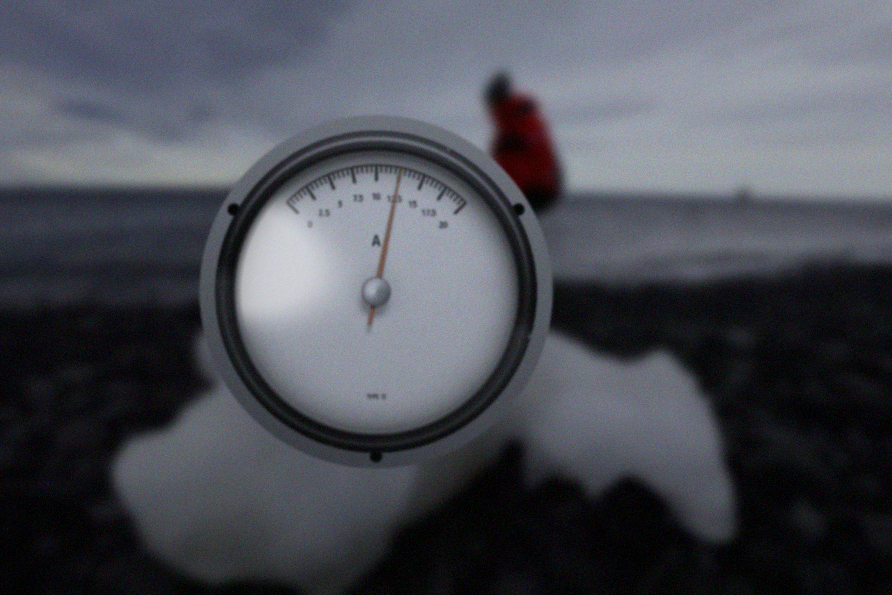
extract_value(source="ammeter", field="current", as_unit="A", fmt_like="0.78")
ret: 12.5
